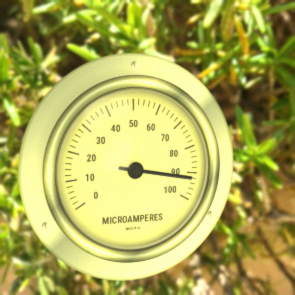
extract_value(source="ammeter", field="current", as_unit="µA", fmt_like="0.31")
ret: 92
